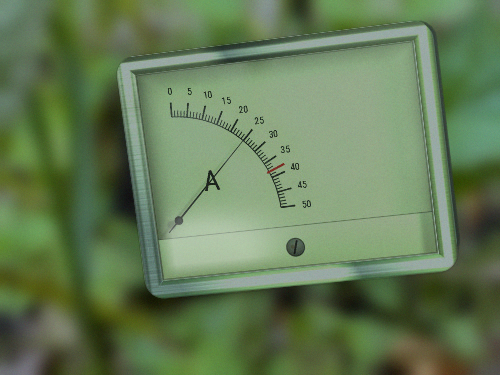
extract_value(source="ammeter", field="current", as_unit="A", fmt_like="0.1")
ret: 25
